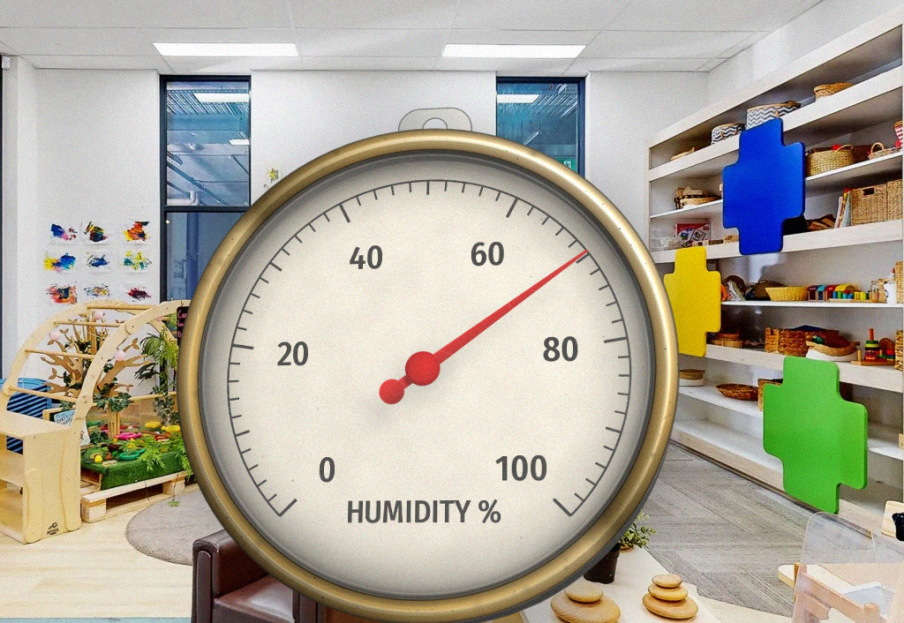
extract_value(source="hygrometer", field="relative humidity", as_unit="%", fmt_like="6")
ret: 70
